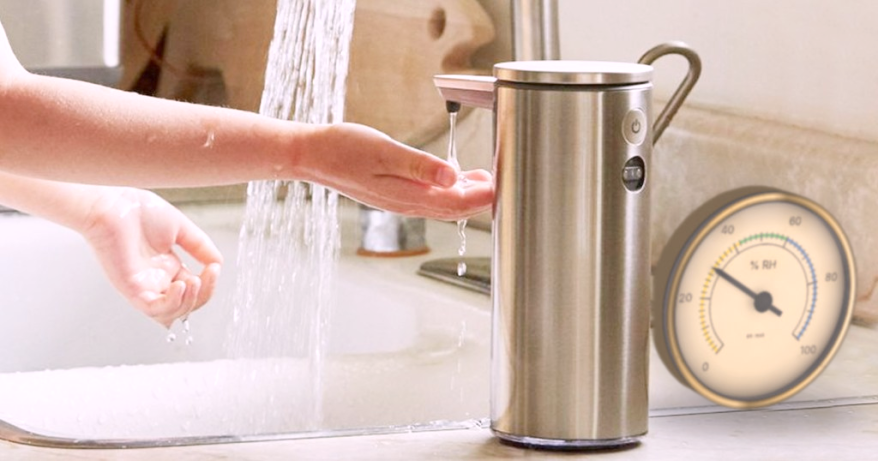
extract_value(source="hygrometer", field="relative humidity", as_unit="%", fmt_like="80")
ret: 30
